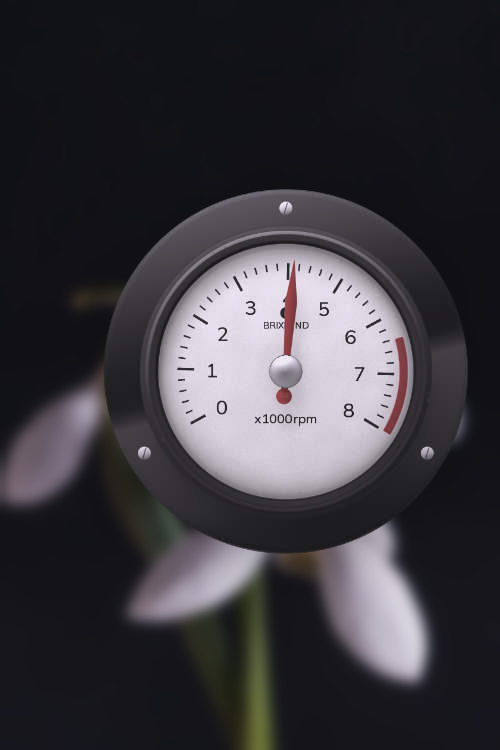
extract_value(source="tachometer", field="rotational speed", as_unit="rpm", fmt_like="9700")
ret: 4100
